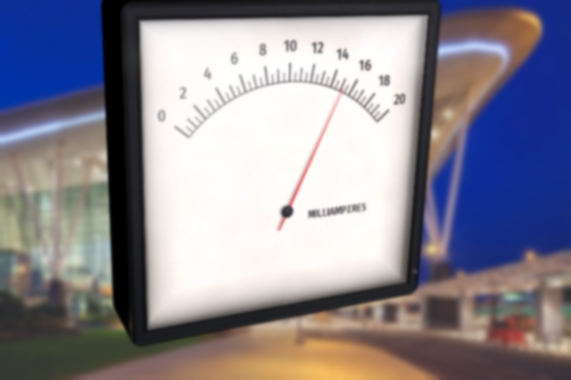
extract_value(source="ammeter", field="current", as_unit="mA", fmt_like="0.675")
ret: 15
